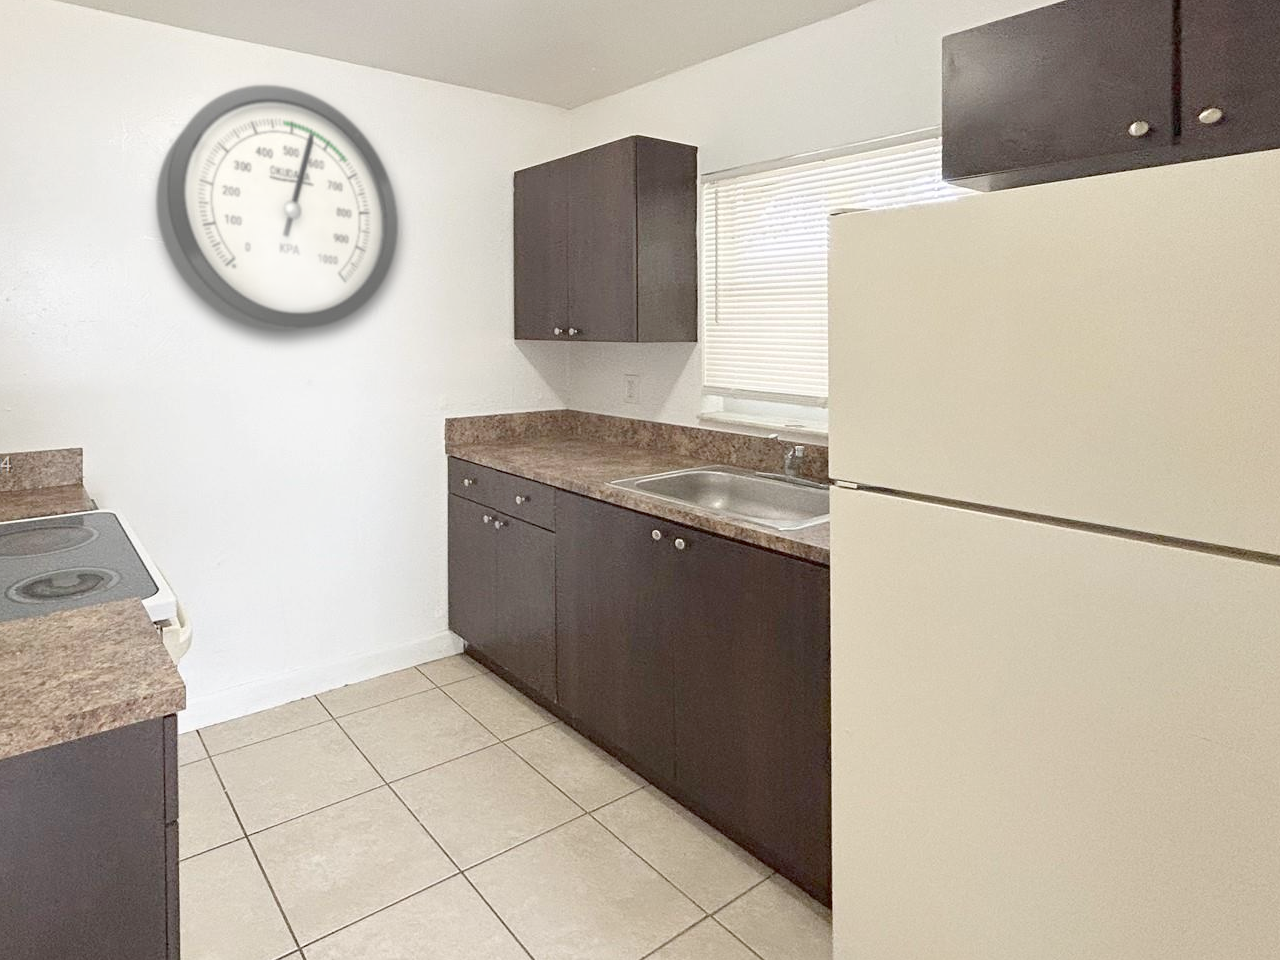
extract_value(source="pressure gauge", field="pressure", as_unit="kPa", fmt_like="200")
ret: 550
